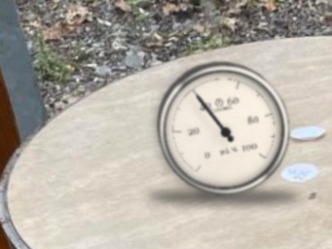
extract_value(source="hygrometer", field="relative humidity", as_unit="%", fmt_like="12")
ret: 40
